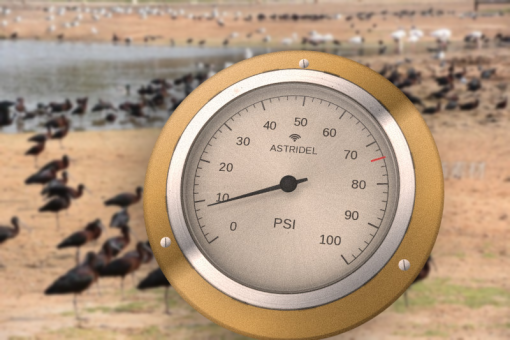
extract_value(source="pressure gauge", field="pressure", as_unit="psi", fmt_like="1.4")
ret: 8
